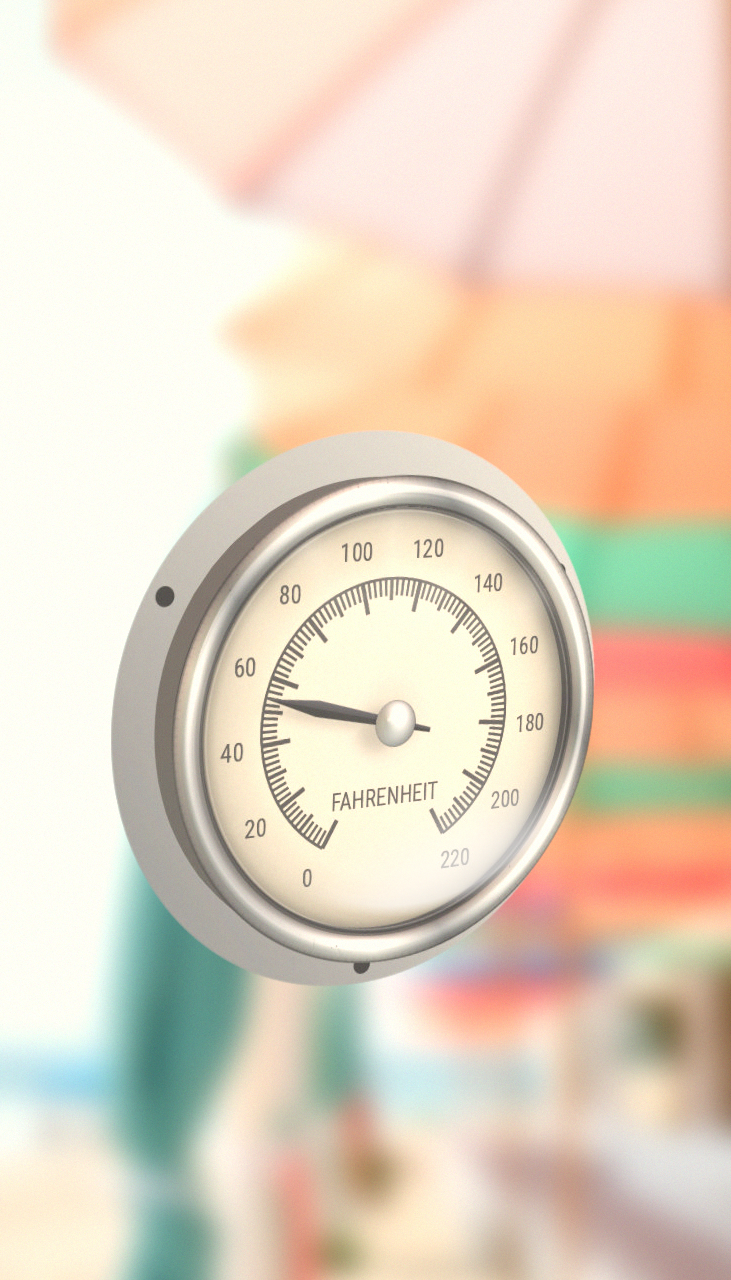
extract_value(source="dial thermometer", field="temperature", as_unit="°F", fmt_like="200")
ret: 54
